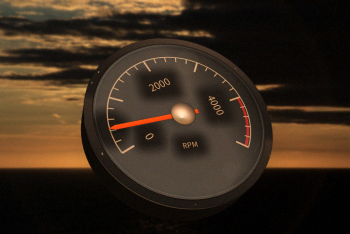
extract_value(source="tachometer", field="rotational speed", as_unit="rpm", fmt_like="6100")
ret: 400
